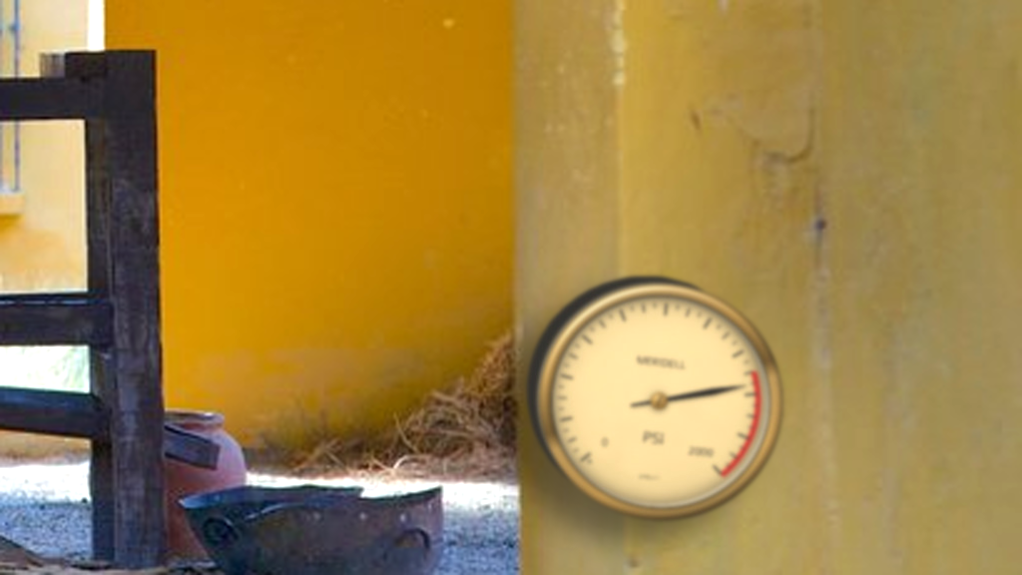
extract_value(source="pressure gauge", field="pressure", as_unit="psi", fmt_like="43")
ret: 1550
